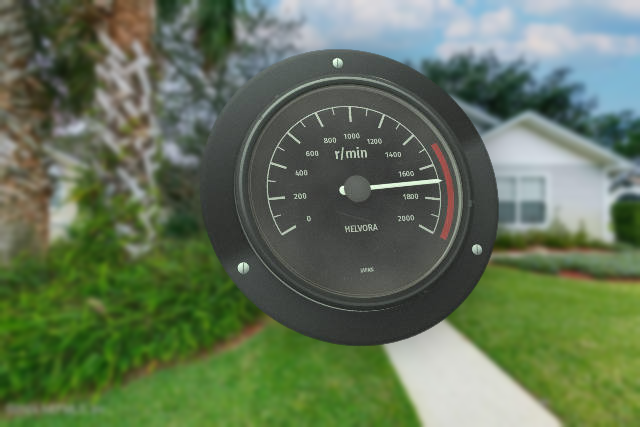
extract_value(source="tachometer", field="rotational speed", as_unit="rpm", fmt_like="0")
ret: 1700
